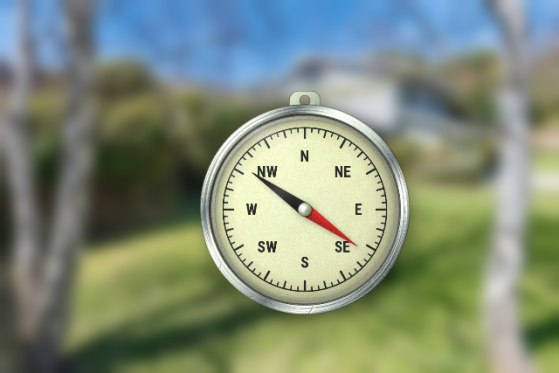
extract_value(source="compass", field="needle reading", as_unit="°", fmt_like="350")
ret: 125
